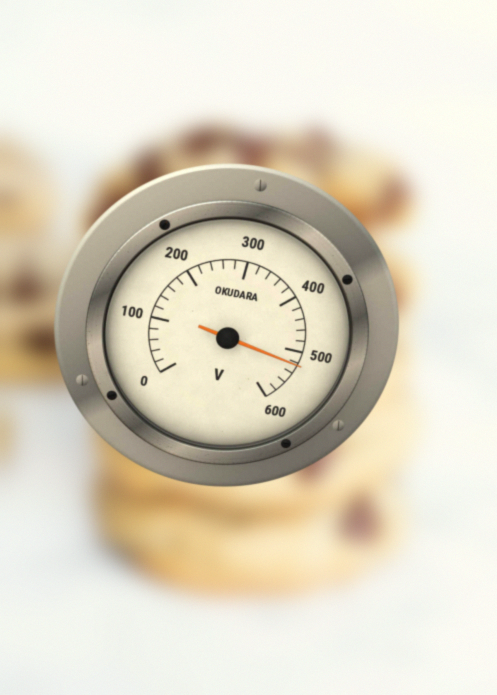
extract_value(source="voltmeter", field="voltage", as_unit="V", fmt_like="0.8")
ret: 520
